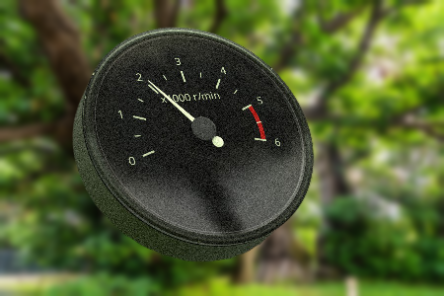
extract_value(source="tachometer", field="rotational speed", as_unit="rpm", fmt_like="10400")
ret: 2000
